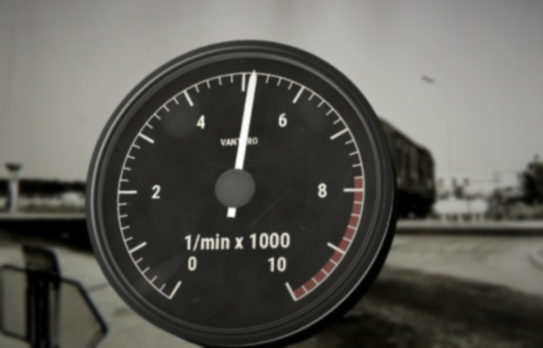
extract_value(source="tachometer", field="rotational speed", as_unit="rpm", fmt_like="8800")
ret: 5200
